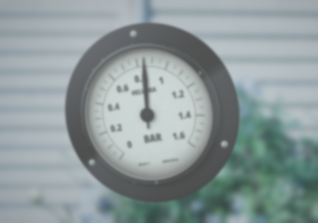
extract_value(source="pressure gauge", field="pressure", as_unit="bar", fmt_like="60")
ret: 0.85
